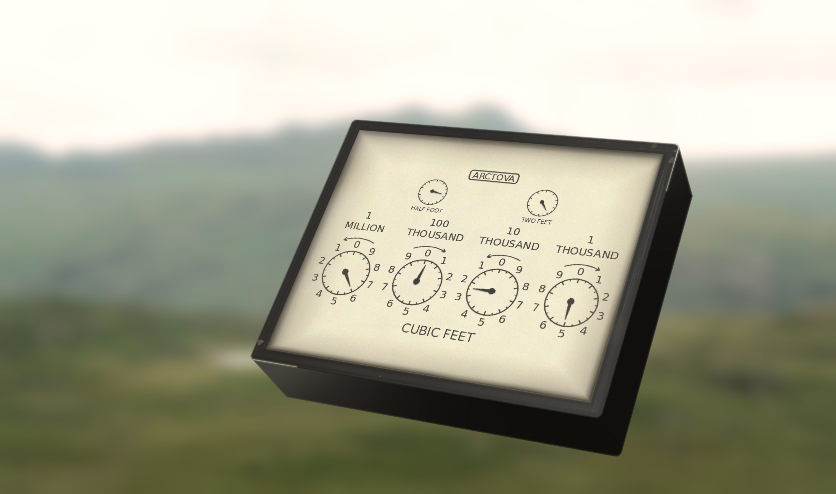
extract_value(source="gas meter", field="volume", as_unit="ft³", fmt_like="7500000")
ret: 602500
